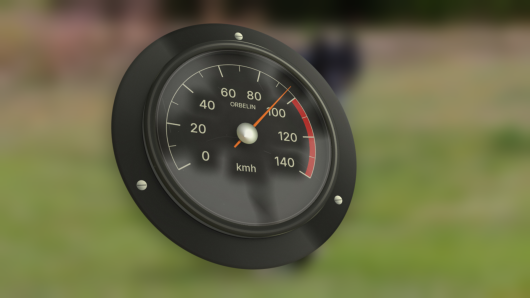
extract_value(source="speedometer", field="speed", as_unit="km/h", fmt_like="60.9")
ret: 95
